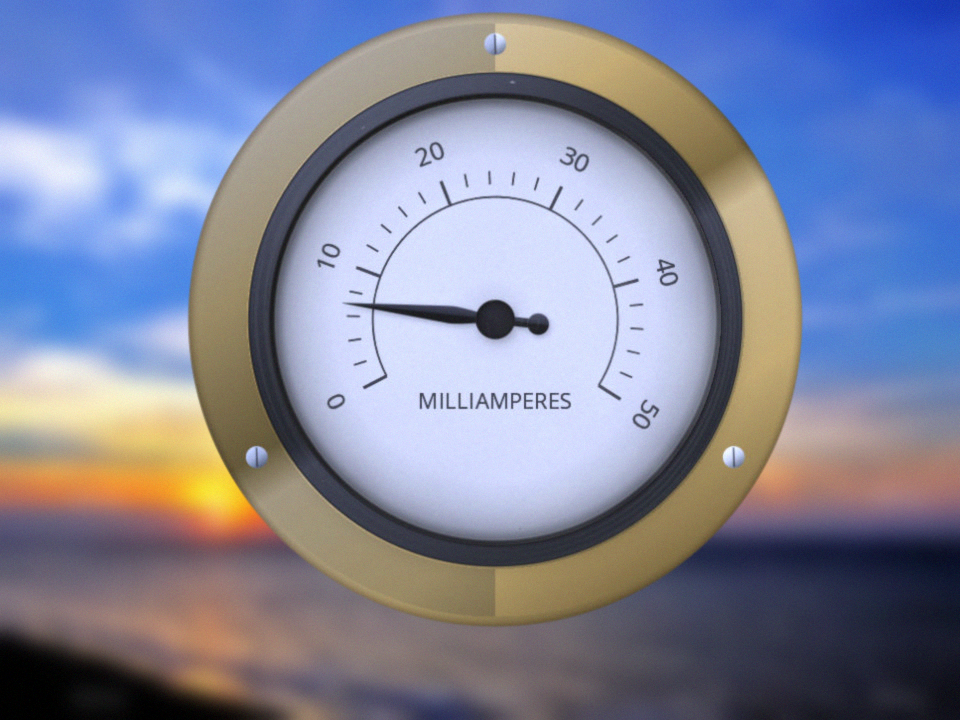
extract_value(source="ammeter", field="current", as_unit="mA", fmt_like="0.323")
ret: 7
